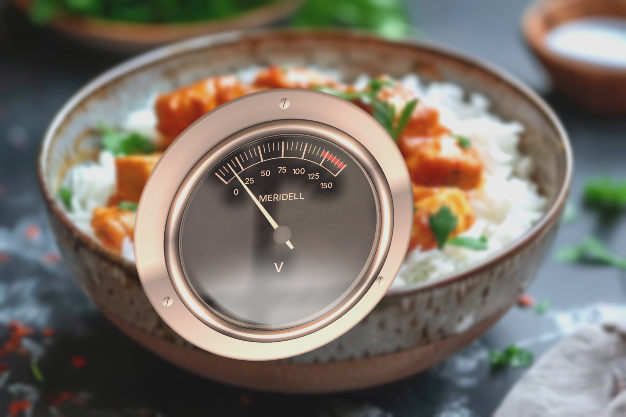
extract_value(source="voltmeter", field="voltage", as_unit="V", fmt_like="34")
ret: 15
